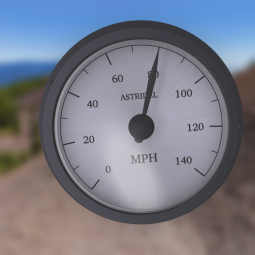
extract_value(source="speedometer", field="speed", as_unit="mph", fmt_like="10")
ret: 80
